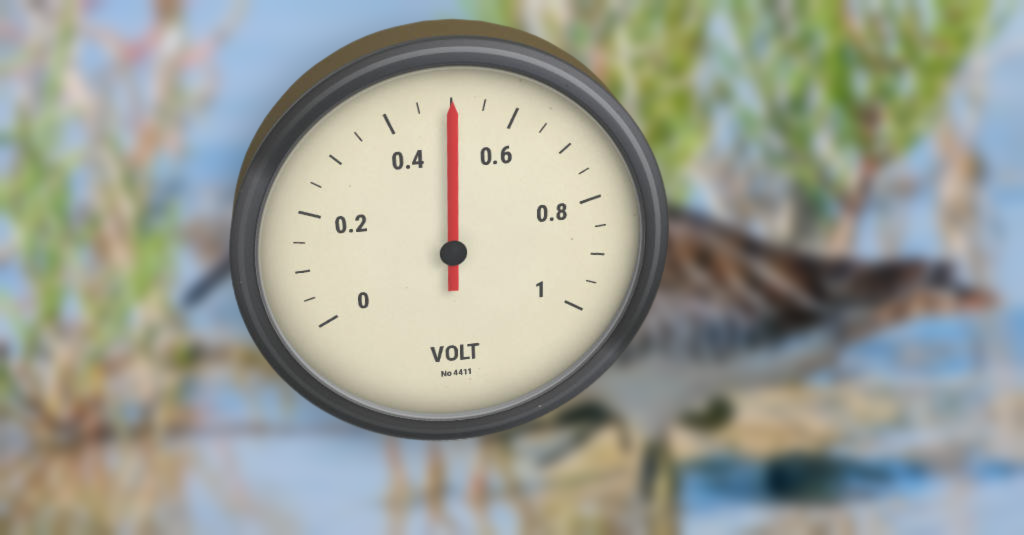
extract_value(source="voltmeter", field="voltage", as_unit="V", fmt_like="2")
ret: 0.5
